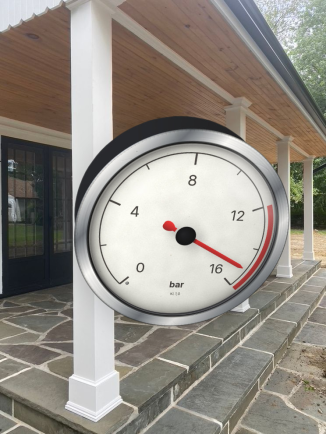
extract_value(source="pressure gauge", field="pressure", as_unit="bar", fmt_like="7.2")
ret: 15
